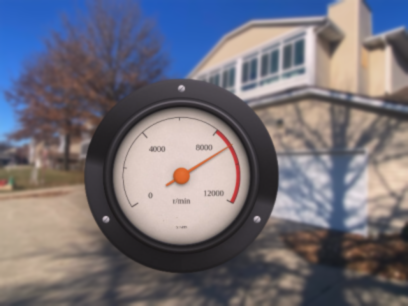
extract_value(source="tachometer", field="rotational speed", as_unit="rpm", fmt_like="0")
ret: 9000
